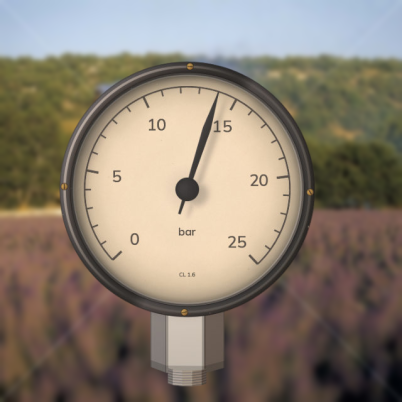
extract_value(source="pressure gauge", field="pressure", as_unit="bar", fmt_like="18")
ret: 14
